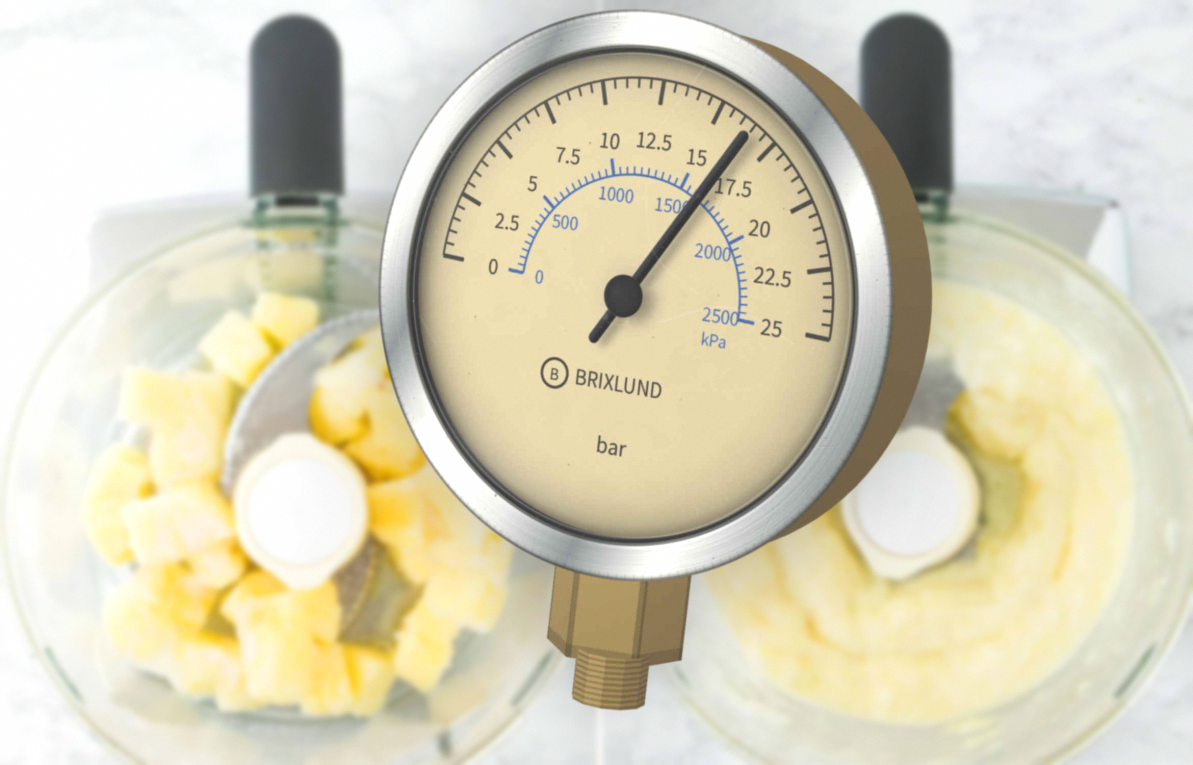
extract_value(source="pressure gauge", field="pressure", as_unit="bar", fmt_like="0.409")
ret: 16.5
